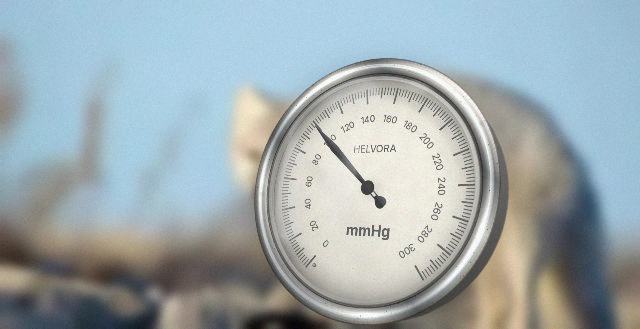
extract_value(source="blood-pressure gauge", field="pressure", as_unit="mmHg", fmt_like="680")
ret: 100
